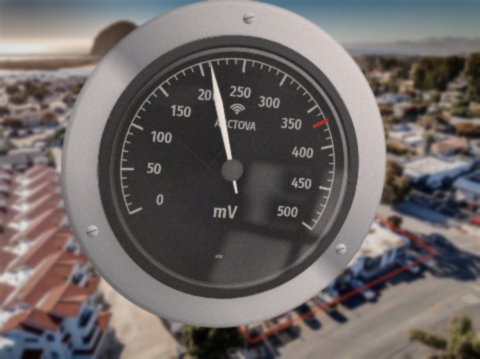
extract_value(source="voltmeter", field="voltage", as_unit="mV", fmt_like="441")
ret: 210
